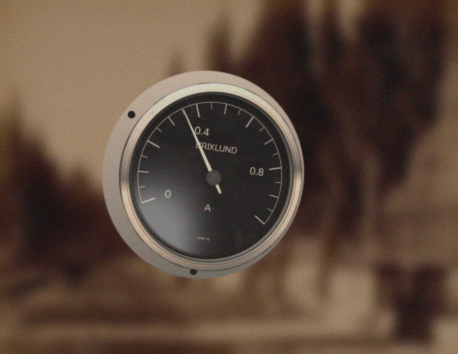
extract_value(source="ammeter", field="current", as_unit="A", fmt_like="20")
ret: 0.35
